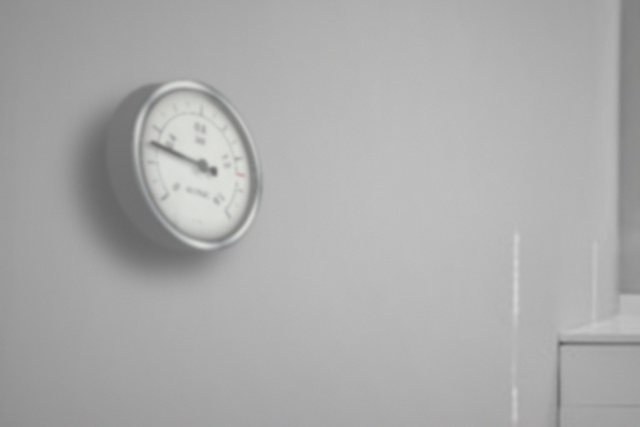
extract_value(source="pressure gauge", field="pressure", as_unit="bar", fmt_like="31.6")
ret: 0.3
